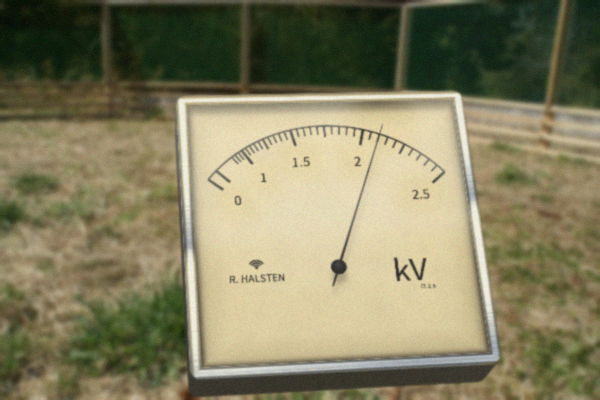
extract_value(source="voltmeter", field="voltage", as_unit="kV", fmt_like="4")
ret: 2.1
